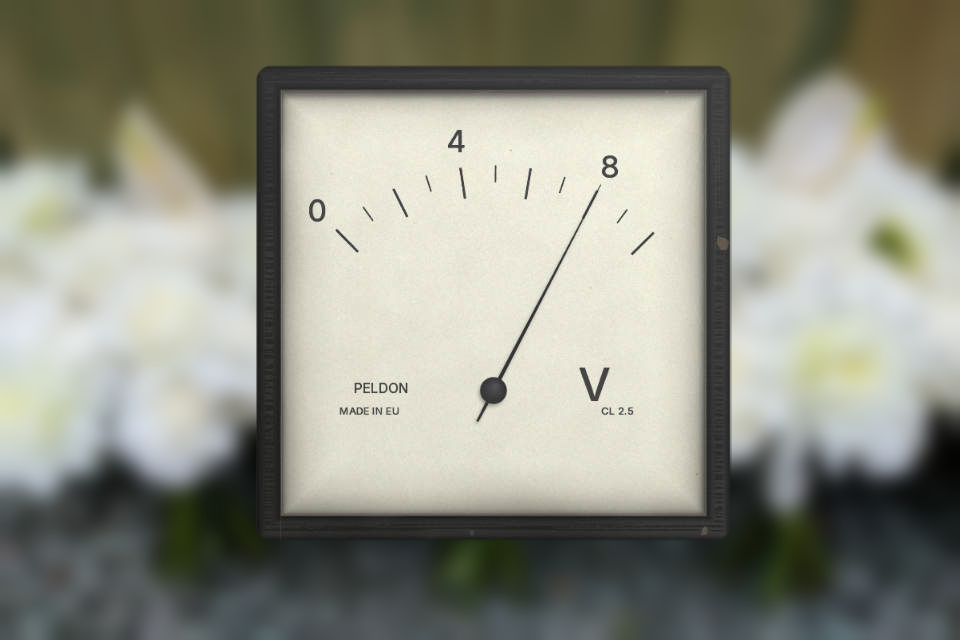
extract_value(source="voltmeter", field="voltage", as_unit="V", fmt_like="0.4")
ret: 8
